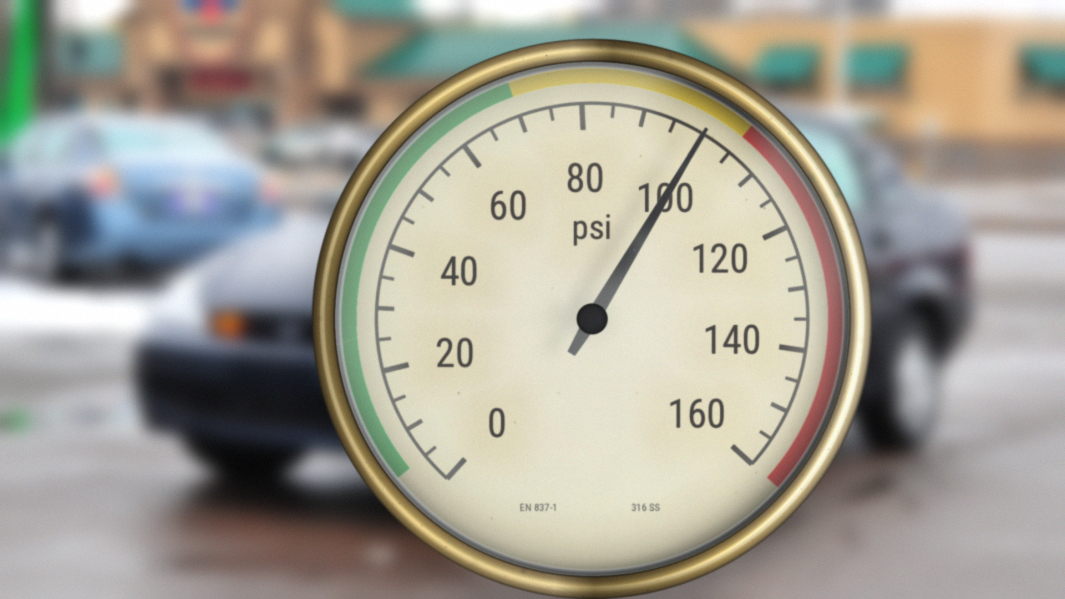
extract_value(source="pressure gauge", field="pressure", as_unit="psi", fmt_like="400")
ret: 100
